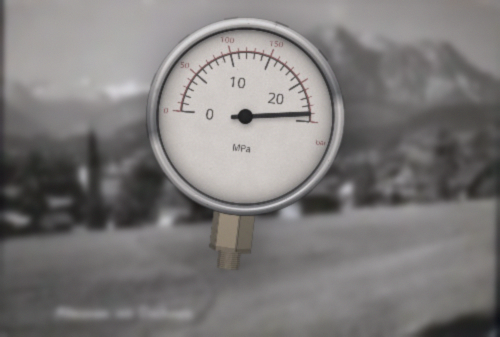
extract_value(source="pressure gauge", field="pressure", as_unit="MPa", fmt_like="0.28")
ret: 24
